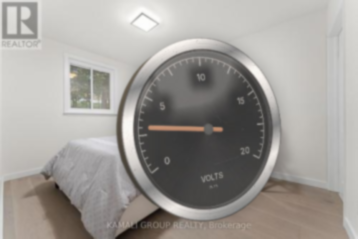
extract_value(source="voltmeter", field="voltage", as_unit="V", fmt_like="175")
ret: 3
